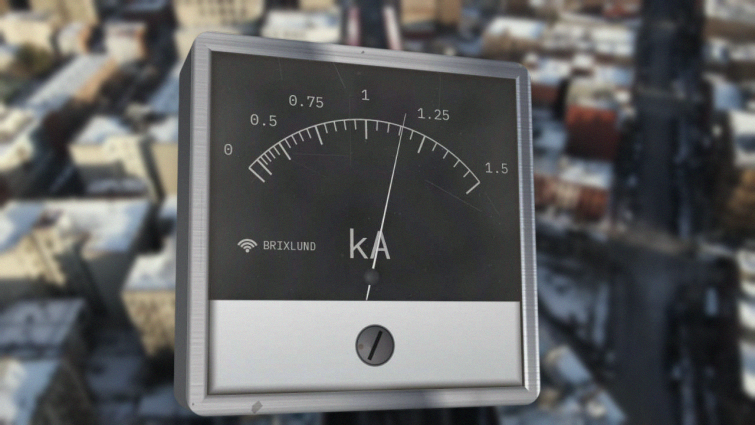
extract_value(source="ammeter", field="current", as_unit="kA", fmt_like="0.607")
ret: 1.15
